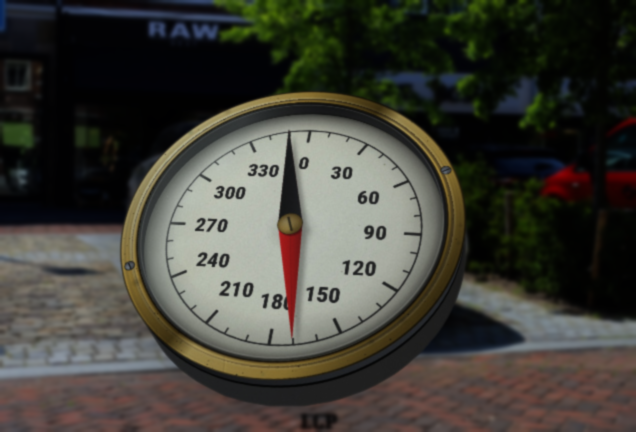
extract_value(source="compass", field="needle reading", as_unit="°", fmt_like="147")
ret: 170
